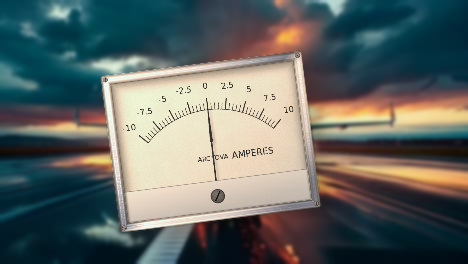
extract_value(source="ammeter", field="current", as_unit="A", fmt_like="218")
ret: 0
